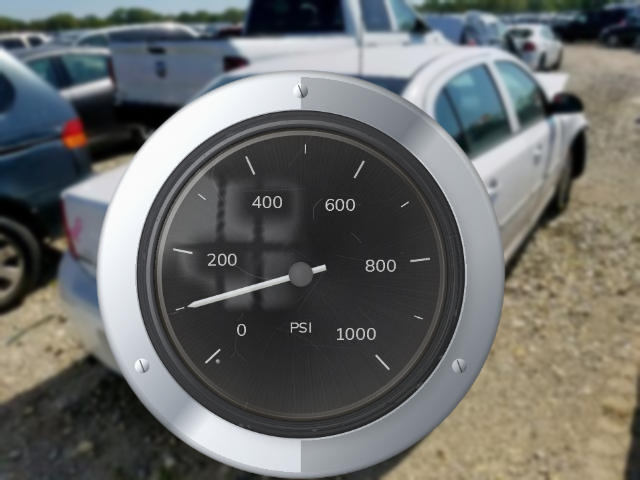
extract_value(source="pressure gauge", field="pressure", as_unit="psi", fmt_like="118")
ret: 100
